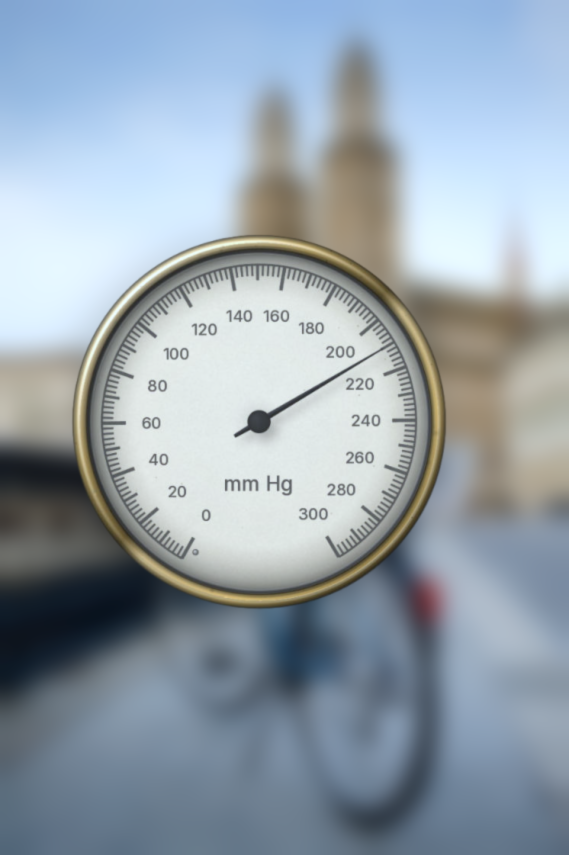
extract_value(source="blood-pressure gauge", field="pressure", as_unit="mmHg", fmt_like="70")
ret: 210
